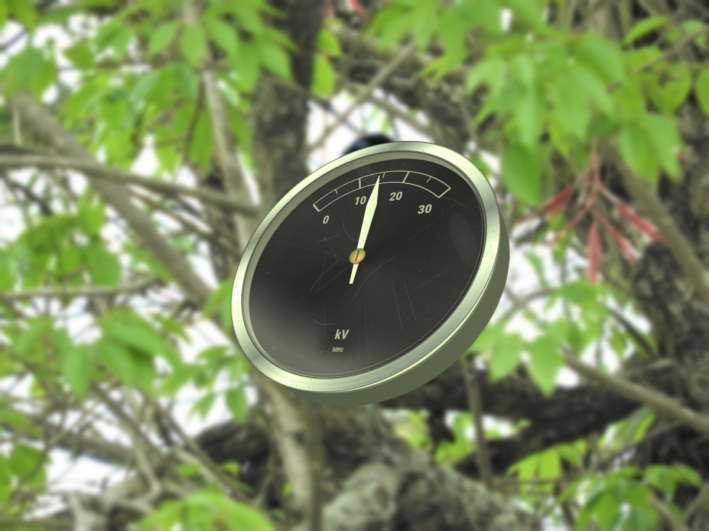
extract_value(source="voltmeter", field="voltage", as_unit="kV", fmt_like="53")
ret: 15
